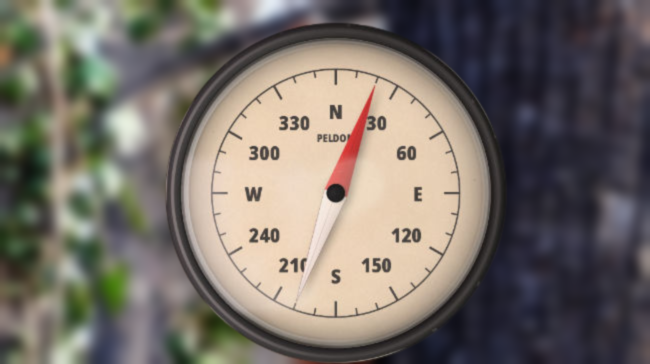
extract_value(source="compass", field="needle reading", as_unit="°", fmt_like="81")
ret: 20
